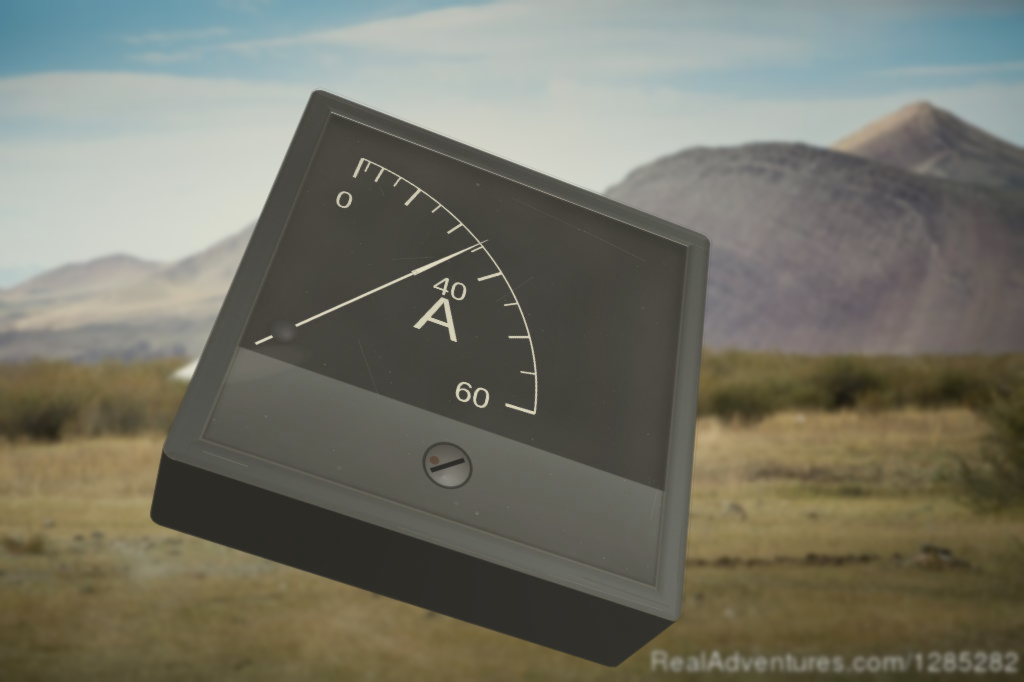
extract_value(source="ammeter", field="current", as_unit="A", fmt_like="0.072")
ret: 35
